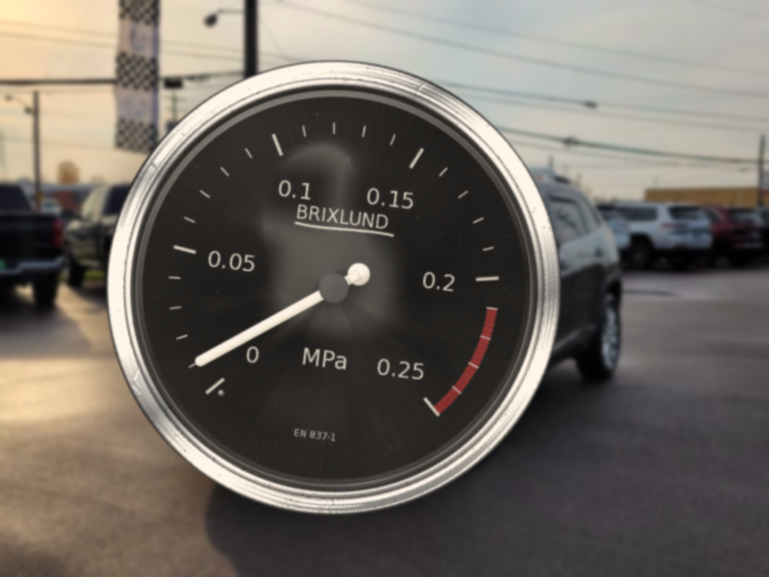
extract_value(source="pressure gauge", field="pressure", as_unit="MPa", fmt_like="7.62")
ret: 0.01
